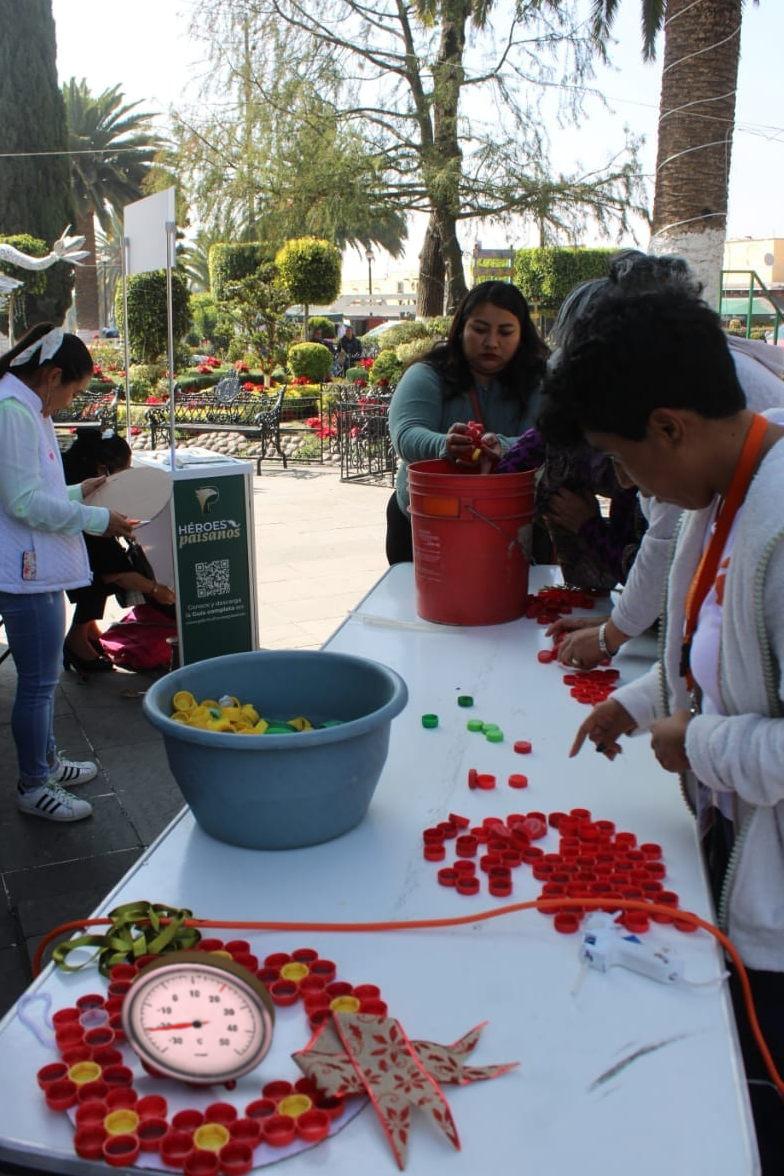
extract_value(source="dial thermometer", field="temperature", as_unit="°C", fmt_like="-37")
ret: -20
